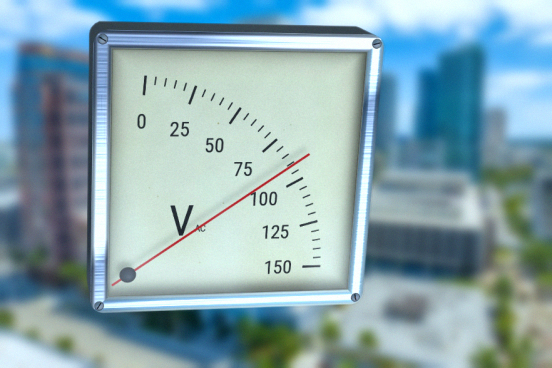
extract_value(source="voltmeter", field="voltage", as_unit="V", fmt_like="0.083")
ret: 90
